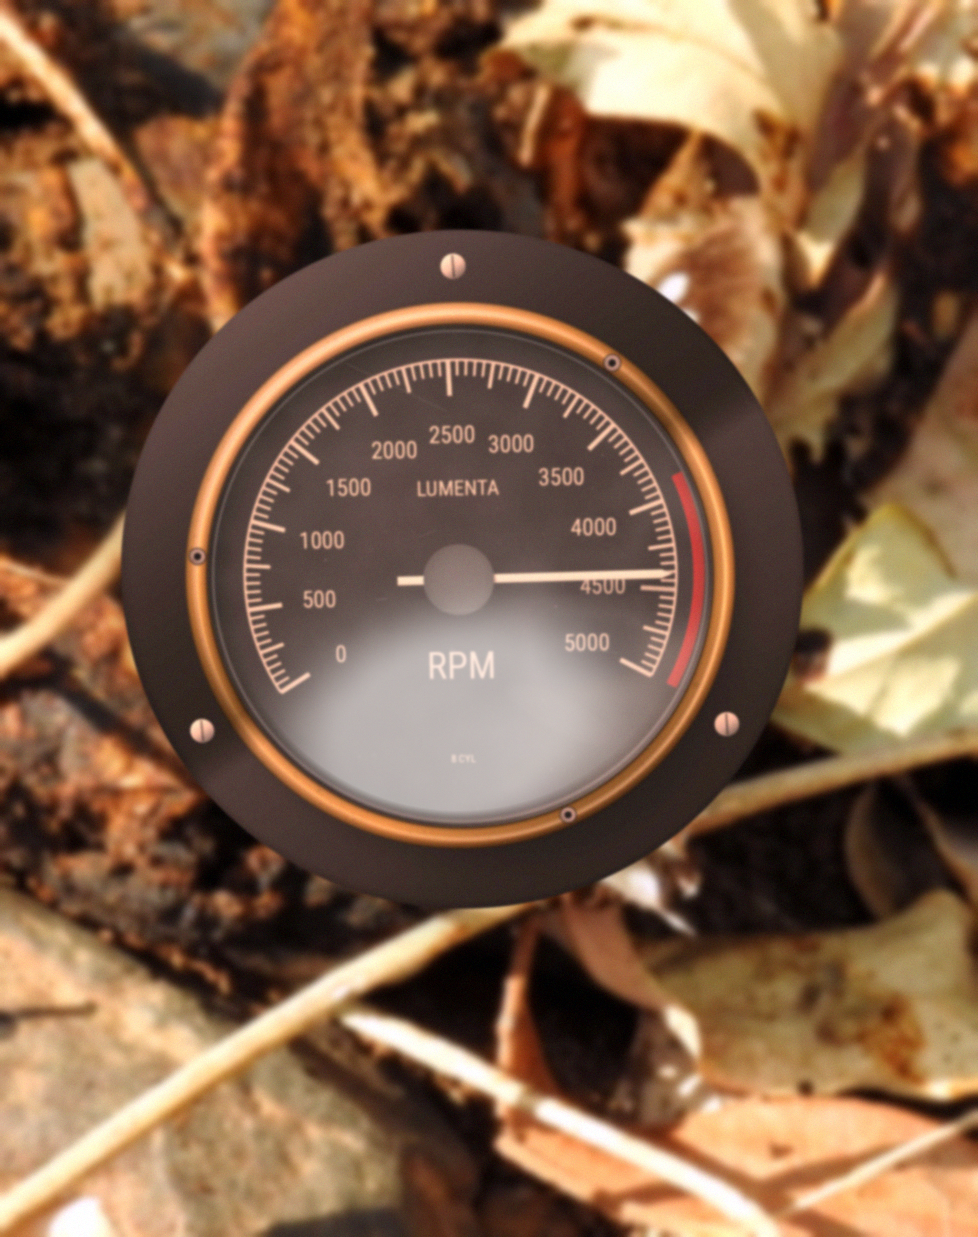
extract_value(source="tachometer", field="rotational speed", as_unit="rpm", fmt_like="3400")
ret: 4400
